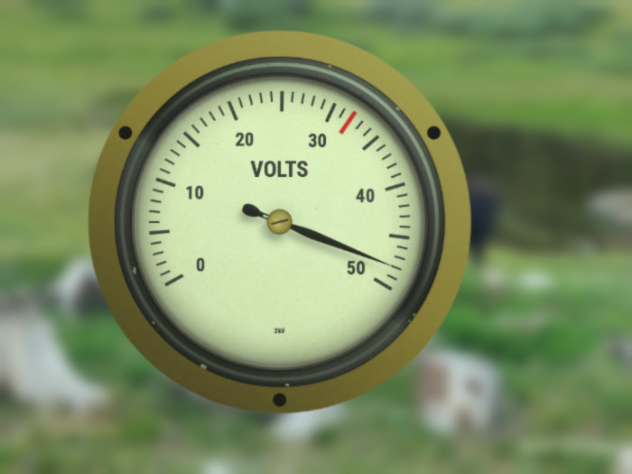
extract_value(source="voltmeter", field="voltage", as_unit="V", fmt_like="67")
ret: 48
